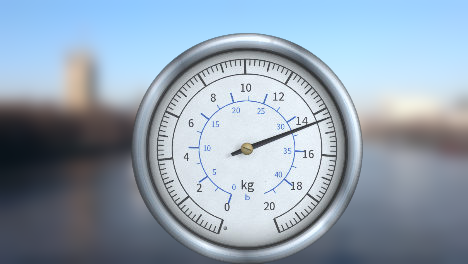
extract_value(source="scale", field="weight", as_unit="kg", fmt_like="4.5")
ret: 14.4
